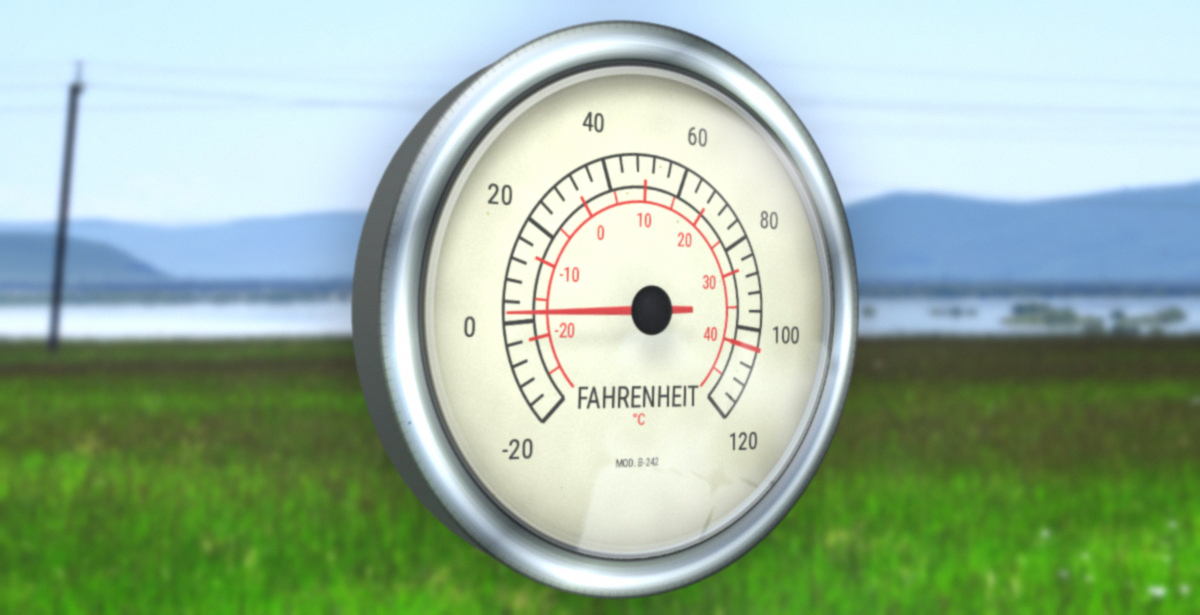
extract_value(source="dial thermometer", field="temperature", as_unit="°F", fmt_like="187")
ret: 2
